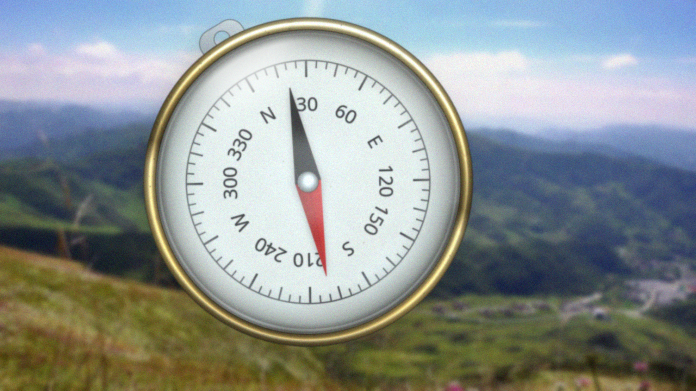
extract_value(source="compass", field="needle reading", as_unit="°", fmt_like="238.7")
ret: 200
